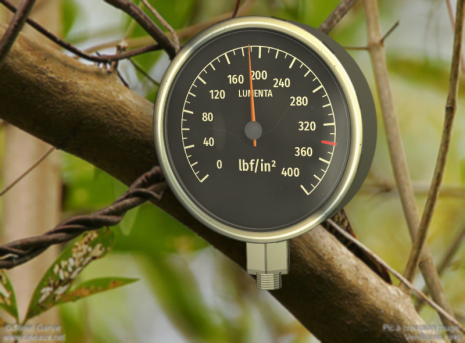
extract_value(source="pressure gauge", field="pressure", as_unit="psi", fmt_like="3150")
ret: 190
